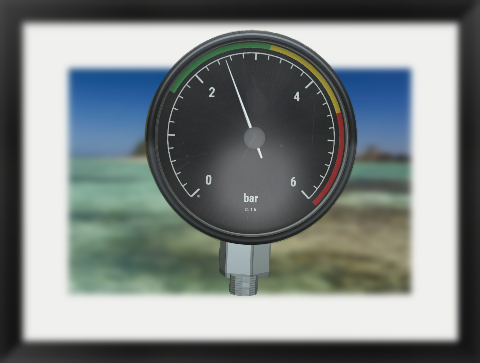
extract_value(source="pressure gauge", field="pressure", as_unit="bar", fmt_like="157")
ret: 2.5
